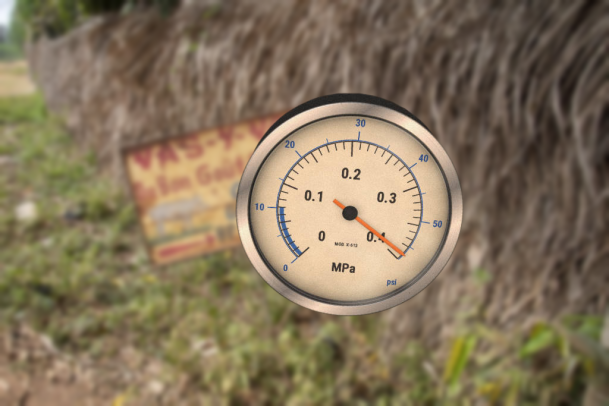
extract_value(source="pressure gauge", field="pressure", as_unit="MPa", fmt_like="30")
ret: 0.39
